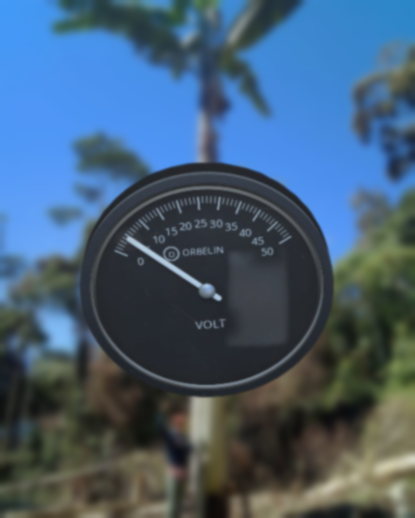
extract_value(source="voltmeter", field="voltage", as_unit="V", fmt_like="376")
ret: 5
